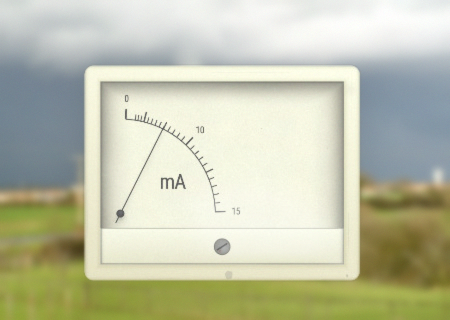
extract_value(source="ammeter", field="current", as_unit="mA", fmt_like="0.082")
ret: 7.5
